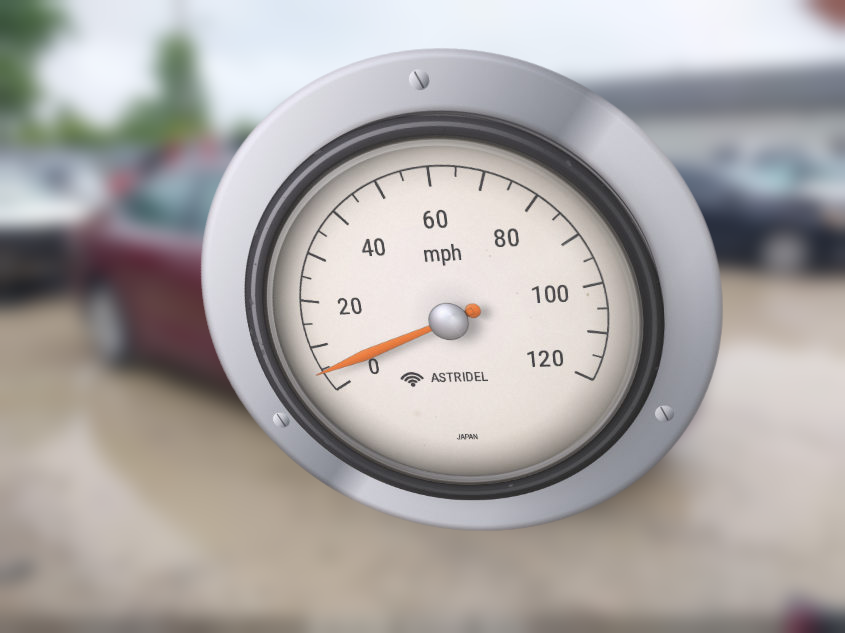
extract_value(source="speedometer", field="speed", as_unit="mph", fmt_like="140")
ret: 5
